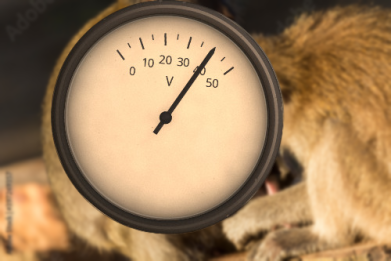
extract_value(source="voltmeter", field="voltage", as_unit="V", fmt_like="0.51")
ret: 40
